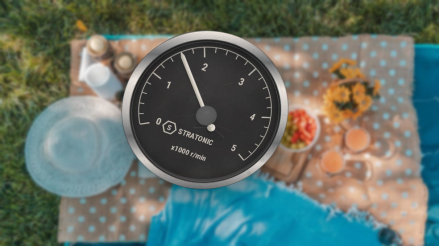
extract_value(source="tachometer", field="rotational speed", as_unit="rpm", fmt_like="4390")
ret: 1600
